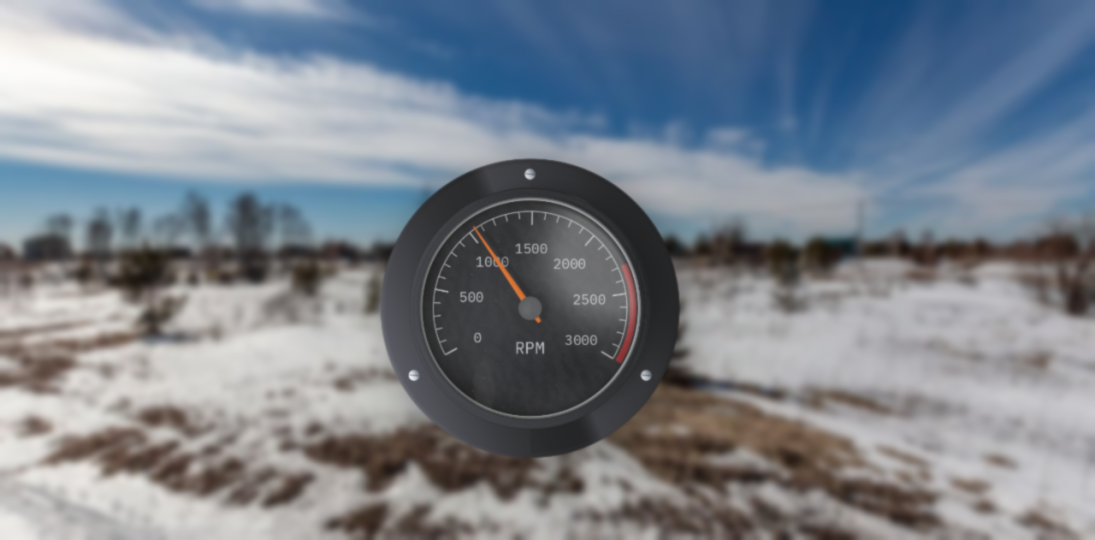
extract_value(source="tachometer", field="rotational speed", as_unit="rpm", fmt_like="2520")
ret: 1050
